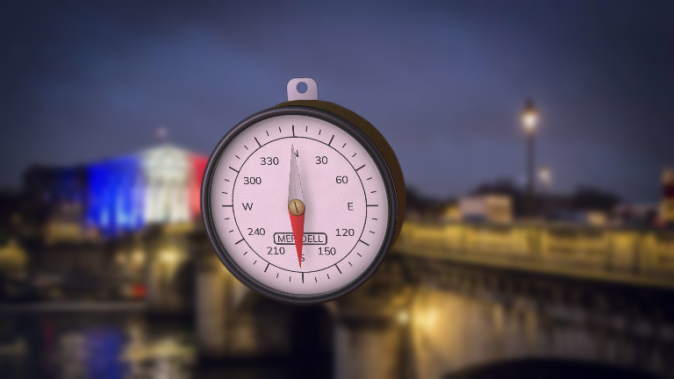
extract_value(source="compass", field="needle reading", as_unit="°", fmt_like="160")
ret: 180
